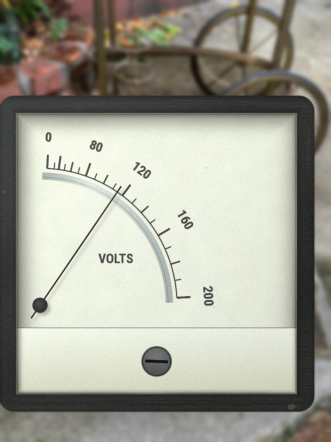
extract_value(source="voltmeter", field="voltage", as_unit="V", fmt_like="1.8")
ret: 115
